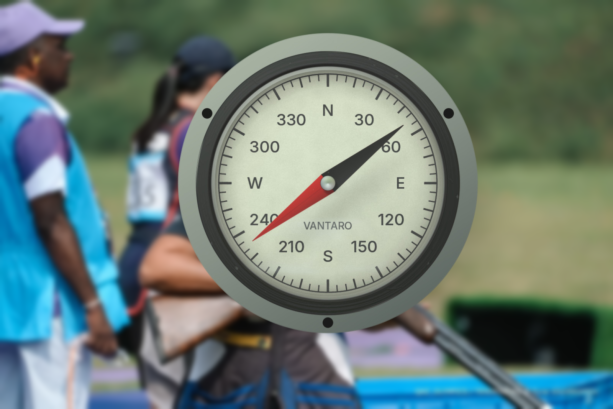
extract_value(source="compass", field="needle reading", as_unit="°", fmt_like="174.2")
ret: 232.5
